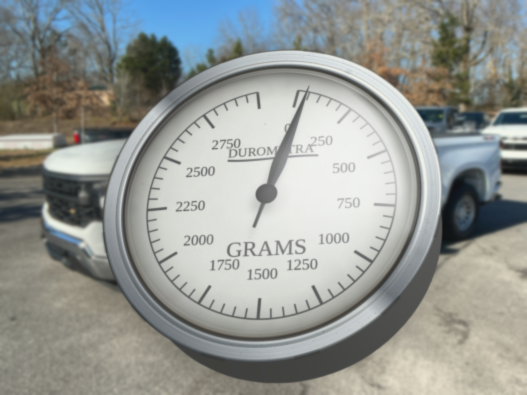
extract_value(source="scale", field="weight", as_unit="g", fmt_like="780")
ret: 50
